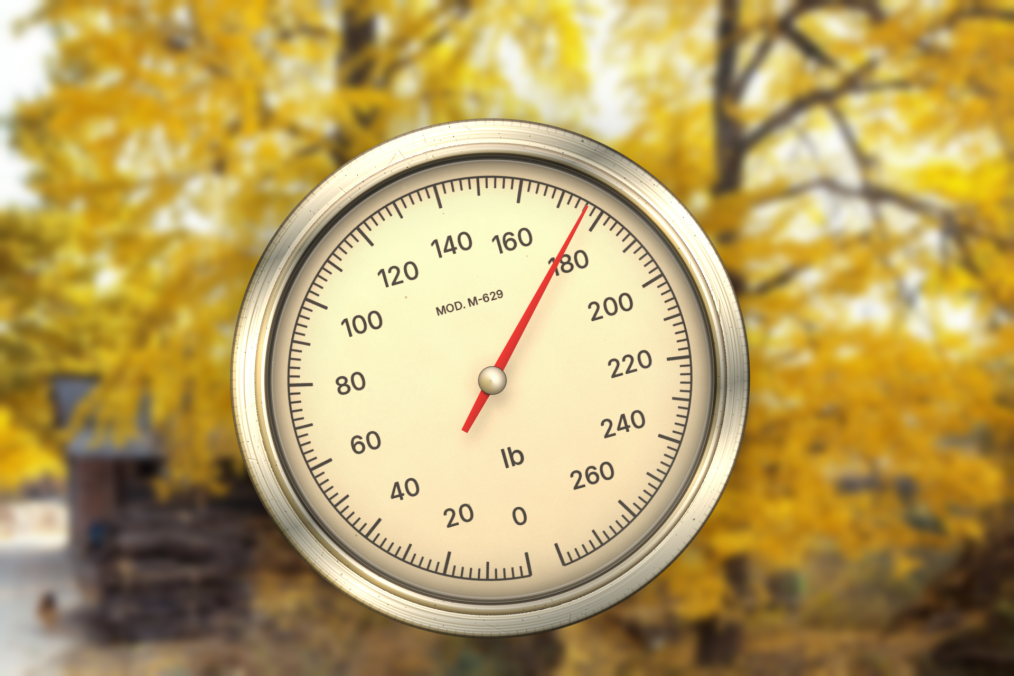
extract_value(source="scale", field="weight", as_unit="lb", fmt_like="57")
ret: 176
